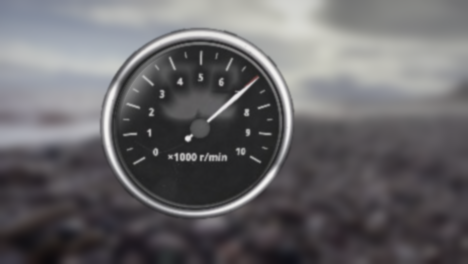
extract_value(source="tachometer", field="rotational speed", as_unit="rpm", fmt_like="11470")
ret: 7000
